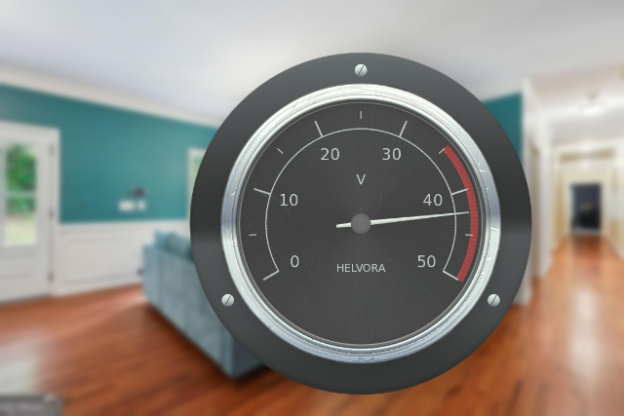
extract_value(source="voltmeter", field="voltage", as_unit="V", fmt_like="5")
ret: 42.5
